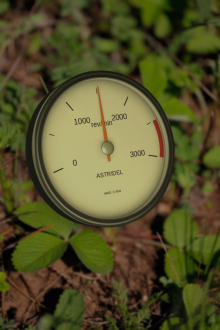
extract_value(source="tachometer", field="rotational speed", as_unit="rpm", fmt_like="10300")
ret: 1500
